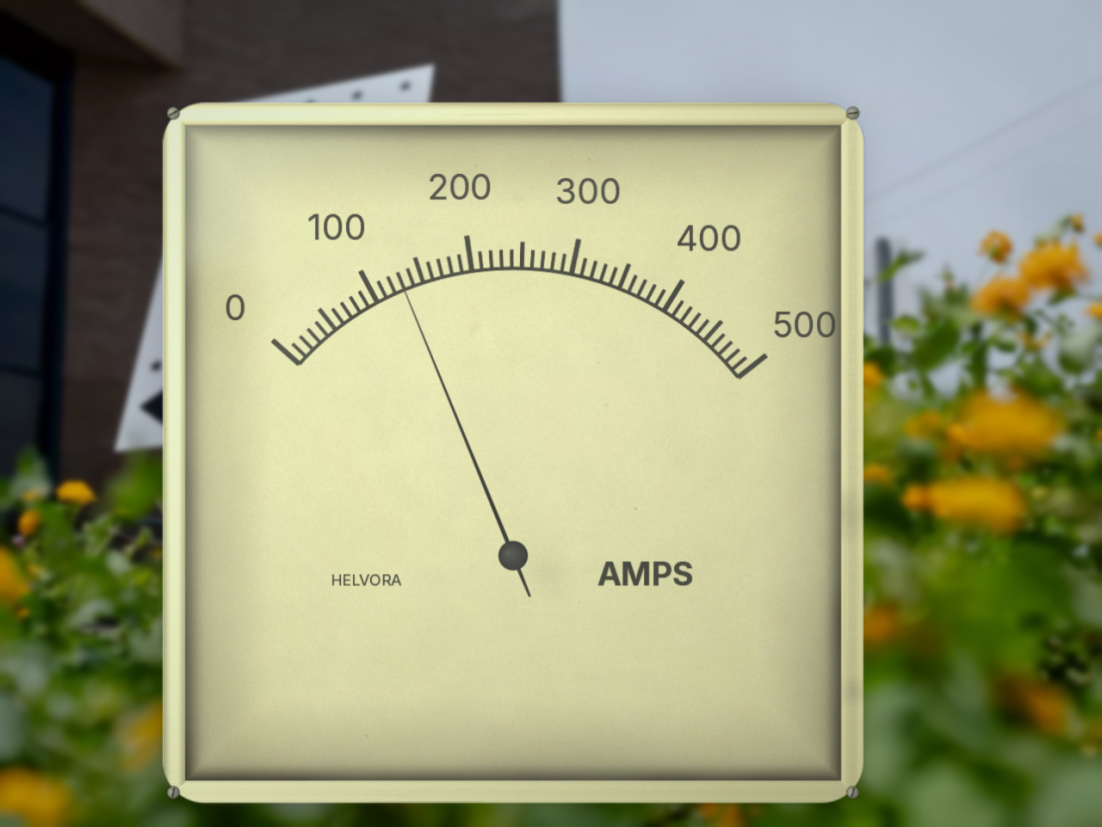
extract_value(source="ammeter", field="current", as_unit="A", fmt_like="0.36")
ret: 130
